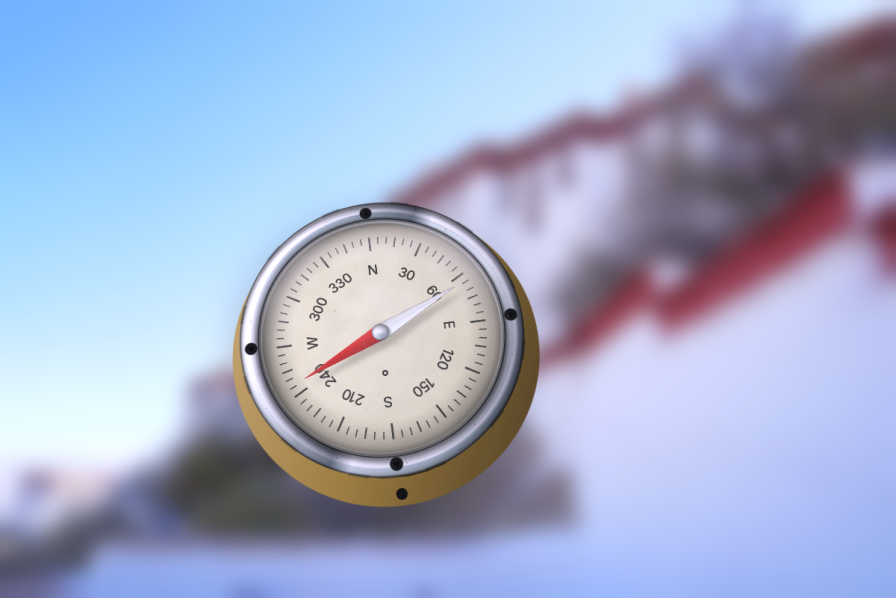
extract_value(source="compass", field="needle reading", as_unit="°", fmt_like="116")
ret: 245
